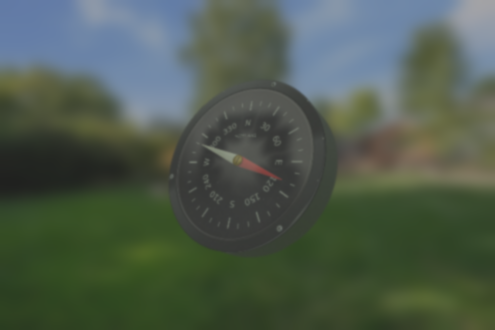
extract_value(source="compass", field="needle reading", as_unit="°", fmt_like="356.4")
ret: 110
